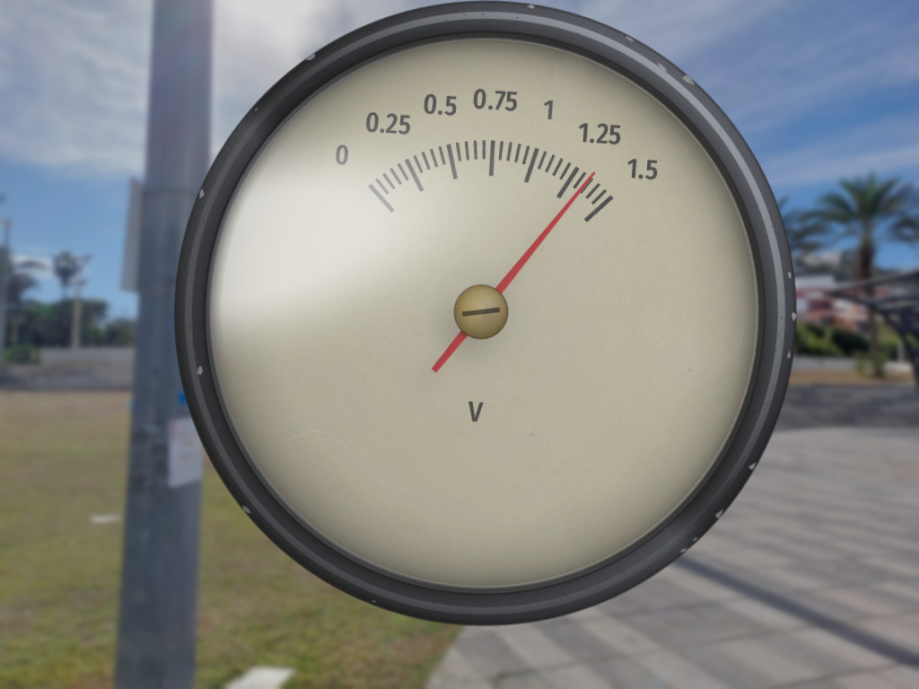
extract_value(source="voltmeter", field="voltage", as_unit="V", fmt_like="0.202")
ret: 1.35
